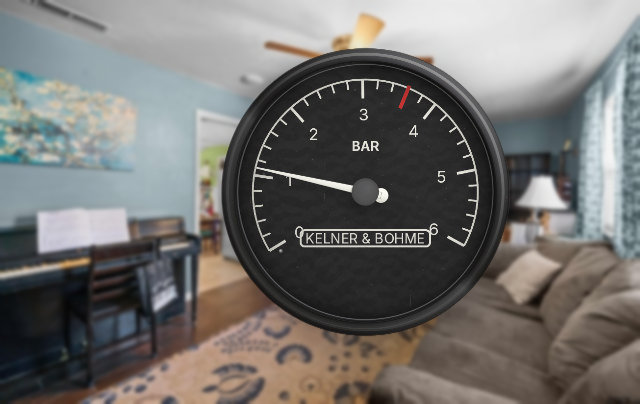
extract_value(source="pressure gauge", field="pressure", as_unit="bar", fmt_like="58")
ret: 1.1
